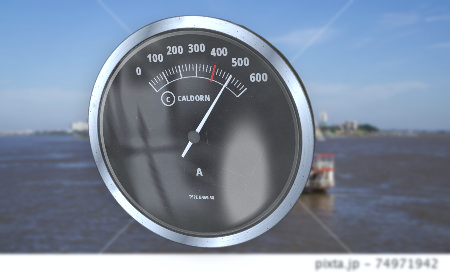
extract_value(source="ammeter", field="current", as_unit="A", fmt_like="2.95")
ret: 500
